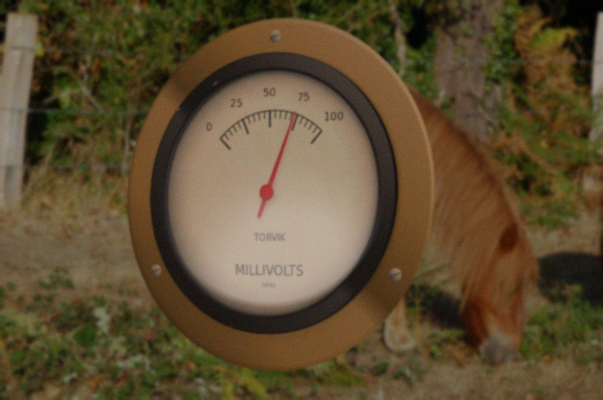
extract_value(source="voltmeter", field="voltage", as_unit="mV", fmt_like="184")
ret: 75
